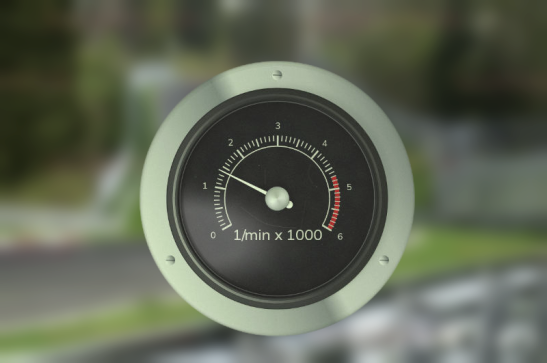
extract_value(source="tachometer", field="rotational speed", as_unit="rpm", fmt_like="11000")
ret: 1400
